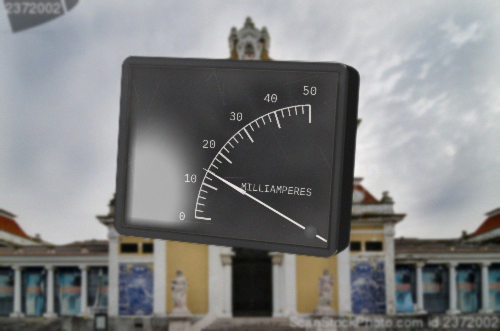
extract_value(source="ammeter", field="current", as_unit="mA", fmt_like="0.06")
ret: 14
